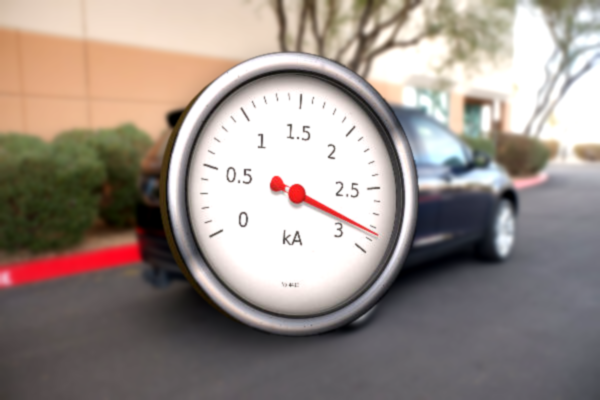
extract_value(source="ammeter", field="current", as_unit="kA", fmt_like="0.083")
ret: 2.85
